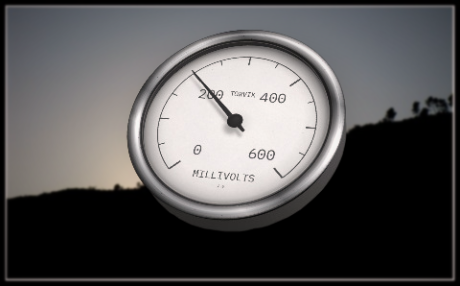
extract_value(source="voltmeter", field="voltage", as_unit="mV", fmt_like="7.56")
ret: 200
